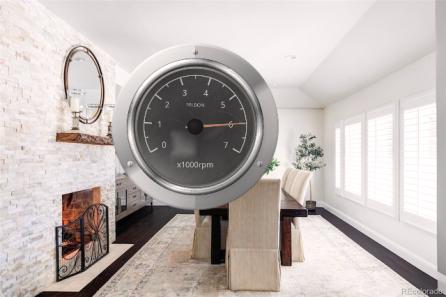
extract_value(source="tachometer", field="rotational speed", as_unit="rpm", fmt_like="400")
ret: 6000
